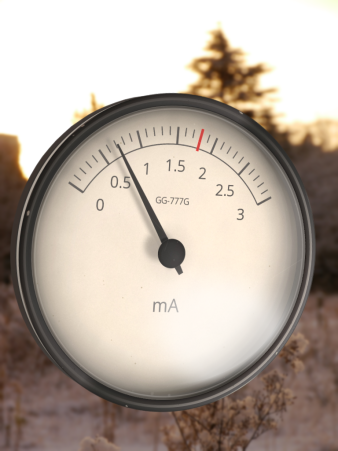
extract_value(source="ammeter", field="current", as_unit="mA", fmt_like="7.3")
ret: 0.7
